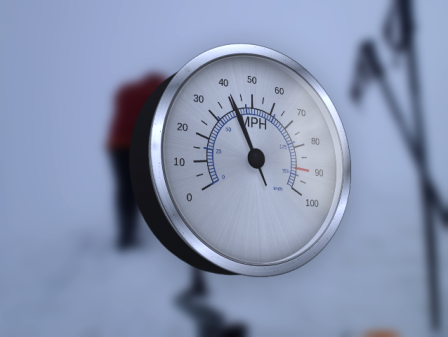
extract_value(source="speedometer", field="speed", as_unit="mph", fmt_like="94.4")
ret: 40
